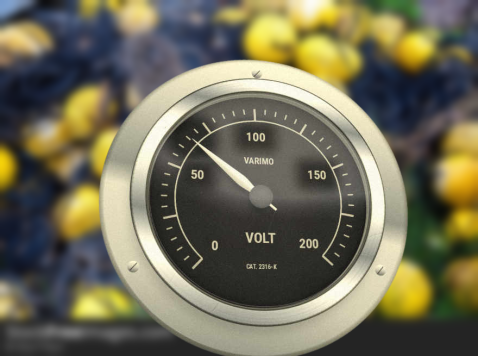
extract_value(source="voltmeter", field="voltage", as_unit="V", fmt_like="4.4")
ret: 65
